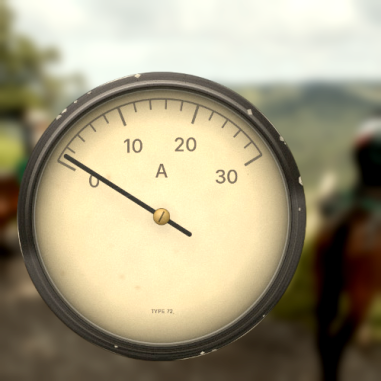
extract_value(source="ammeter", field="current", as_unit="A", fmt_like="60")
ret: 1
